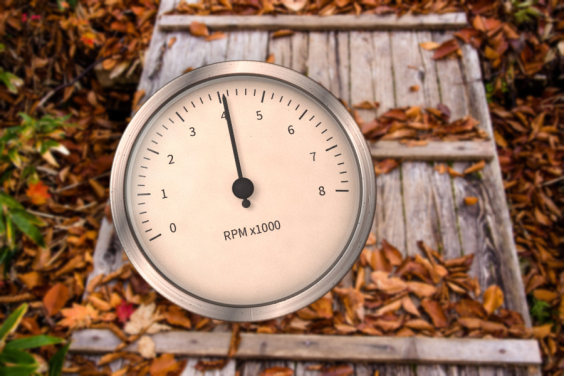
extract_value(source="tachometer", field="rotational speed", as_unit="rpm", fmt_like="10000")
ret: 4100
